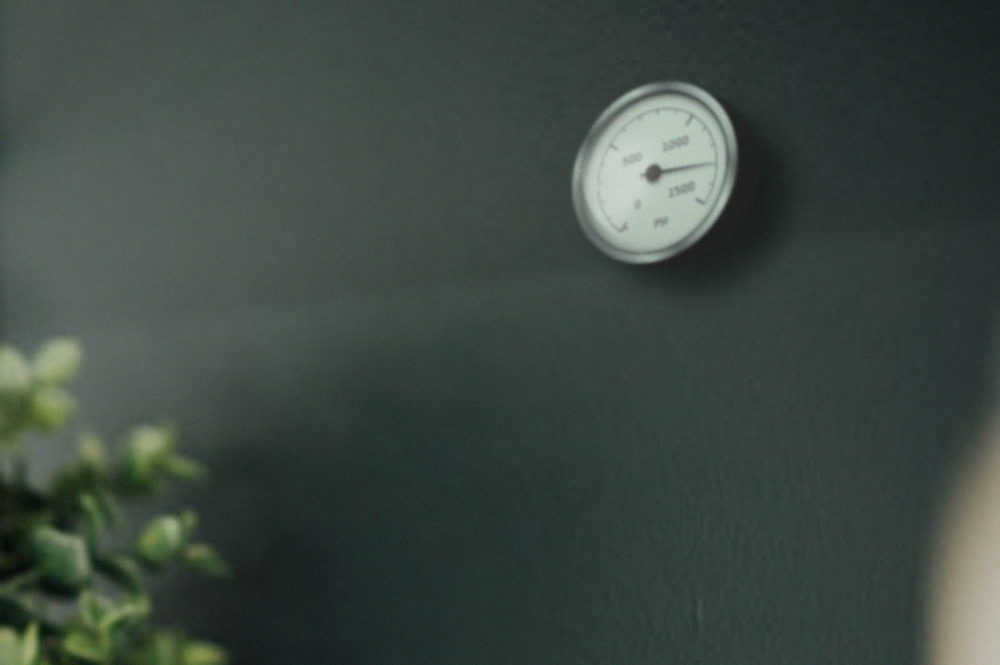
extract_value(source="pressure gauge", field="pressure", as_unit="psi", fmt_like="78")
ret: 1300
